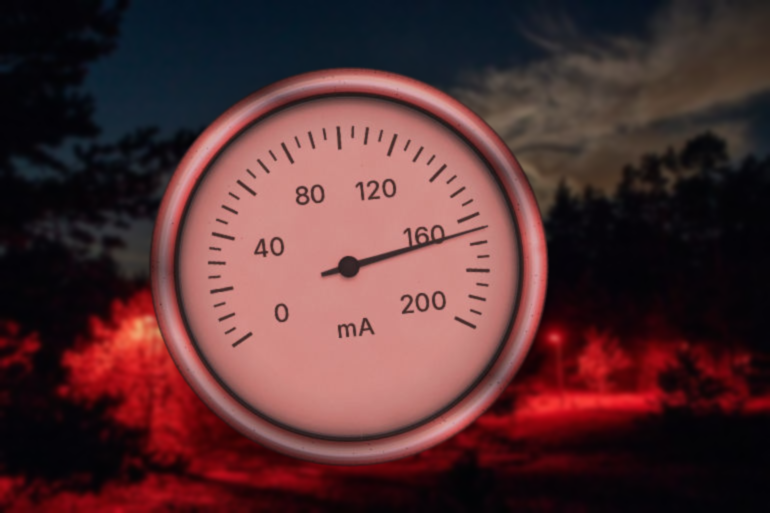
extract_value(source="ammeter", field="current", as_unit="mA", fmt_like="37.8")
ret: 165
